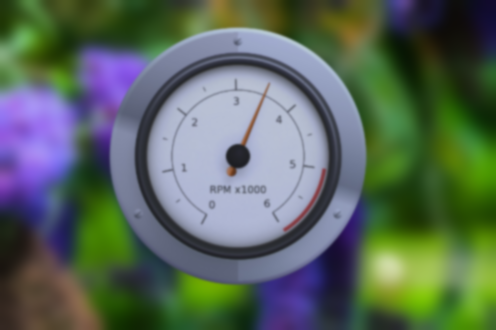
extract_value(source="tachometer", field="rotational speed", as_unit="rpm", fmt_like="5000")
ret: 3500
